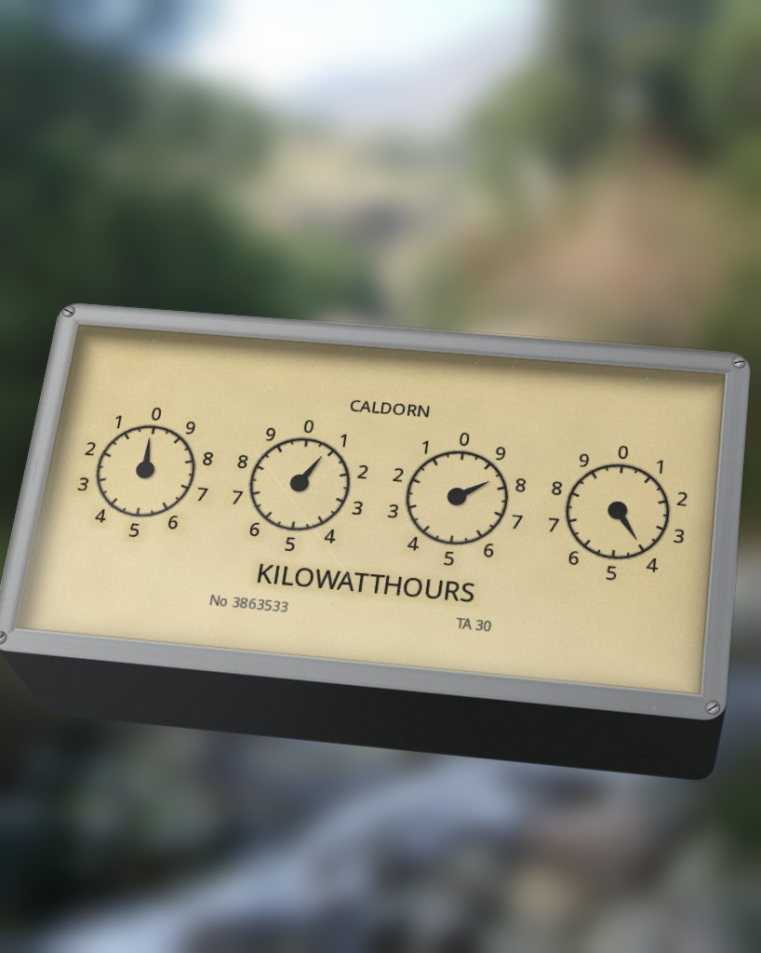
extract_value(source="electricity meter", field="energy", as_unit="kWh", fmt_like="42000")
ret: 84
